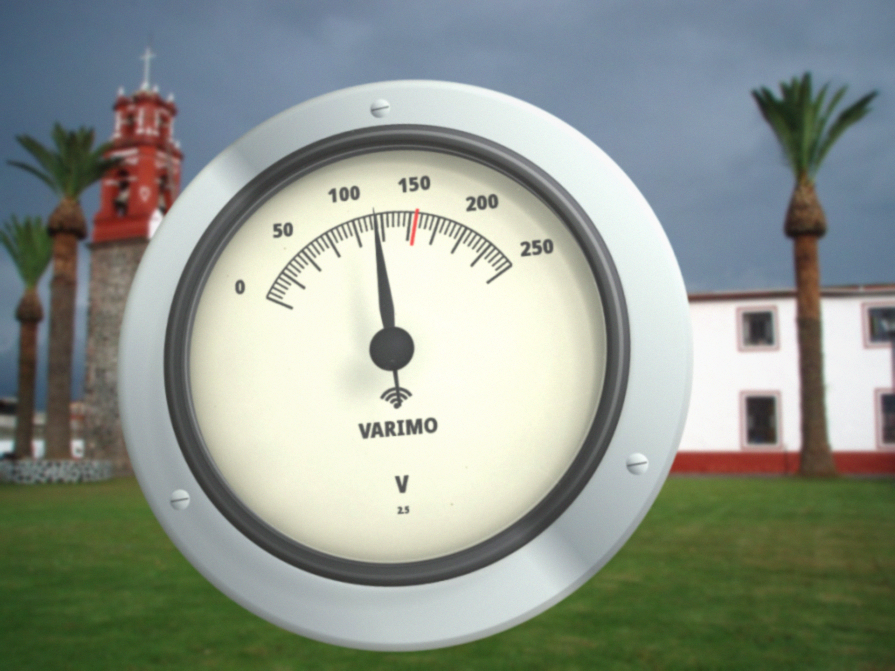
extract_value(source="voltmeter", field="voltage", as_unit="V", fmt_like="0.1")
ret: 120
